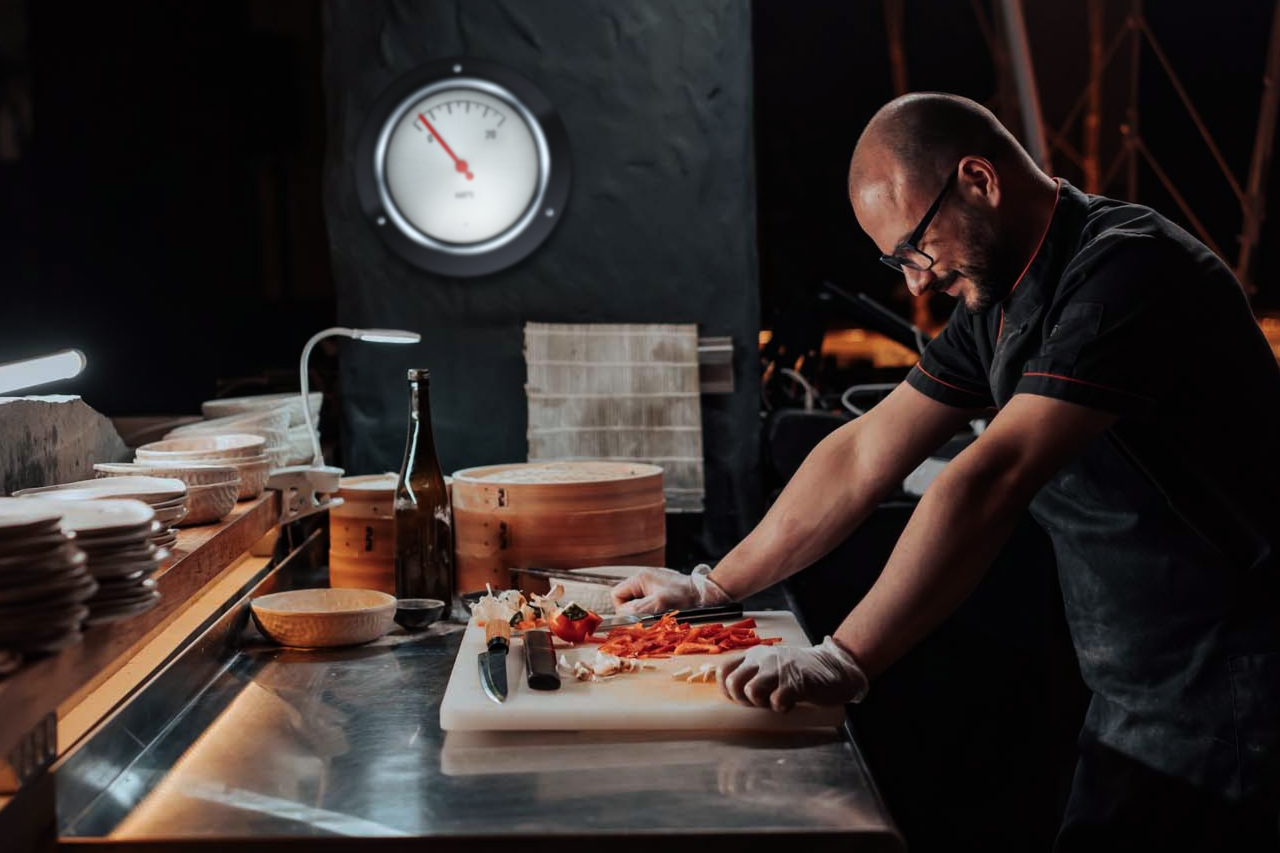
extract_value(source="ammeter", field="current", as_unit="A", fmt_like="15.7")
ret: 2
